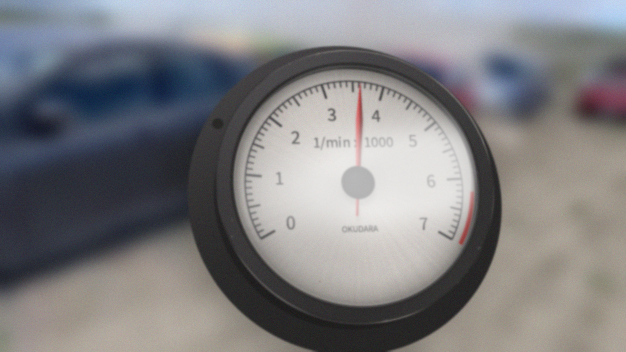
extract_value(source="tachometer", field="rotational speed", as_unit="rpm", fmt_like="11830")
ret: 3600
